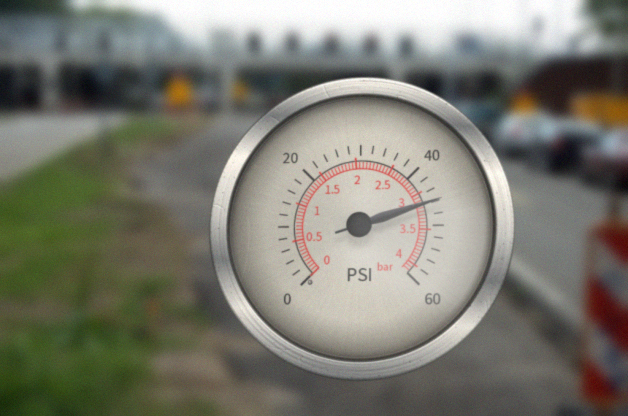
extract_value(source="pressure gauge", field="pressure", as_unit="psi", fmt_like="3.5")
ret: 46
